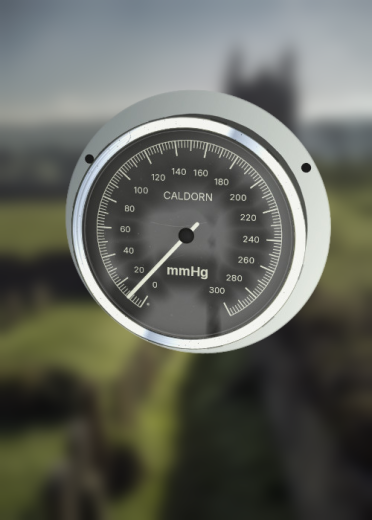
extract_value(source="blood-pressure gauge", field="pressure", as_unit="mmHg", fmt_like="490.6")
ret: 10
